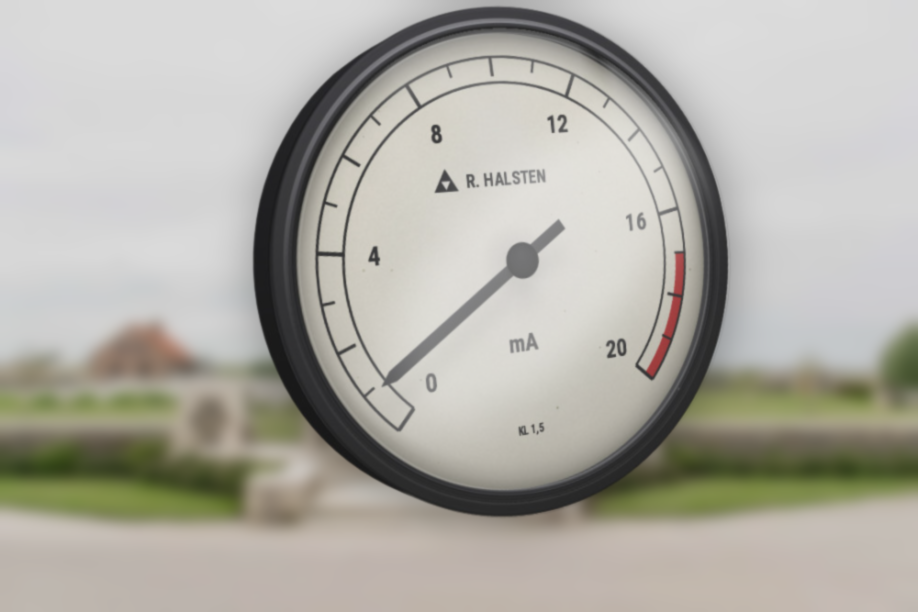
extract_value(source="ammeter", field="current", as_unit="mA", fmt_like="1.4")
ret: 1
